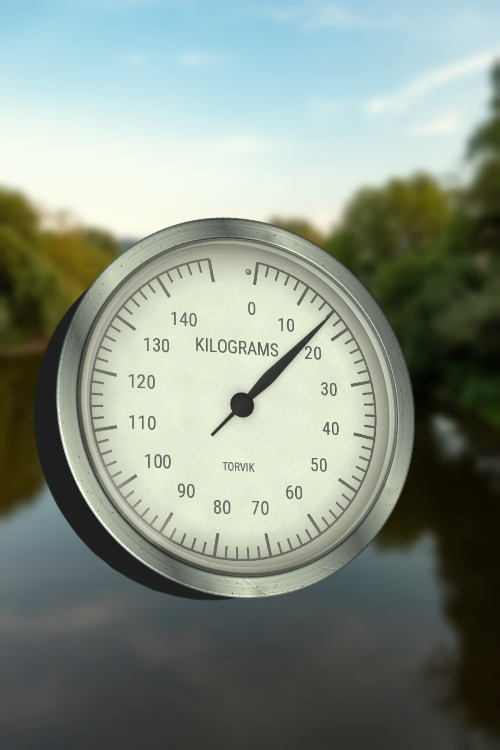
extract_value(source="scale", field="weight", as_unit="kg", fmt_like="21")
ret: 16
